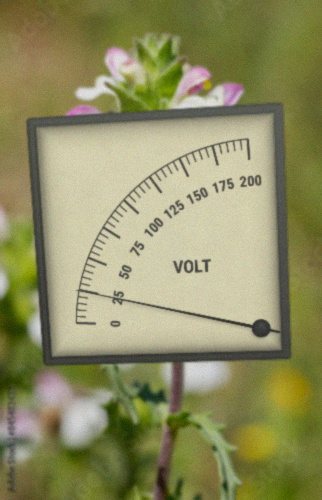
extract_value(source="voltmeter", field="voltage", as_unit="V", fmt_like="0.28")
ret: 25
